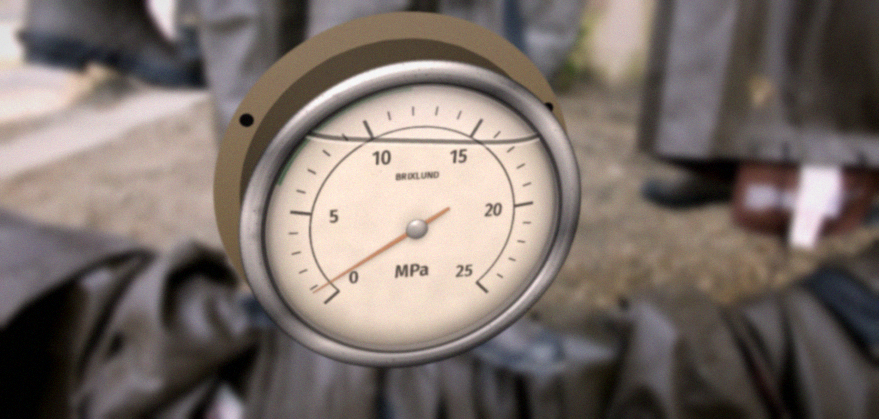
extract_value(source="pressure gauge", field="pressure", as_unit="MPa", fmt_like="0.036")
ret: 1
